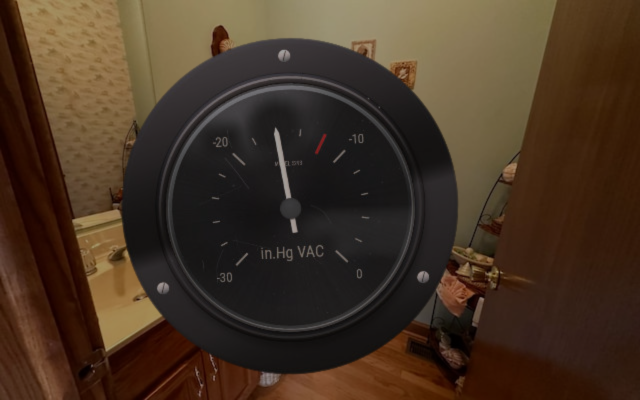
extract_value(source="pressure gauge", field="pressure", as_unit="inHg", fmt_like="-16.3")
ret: -16
